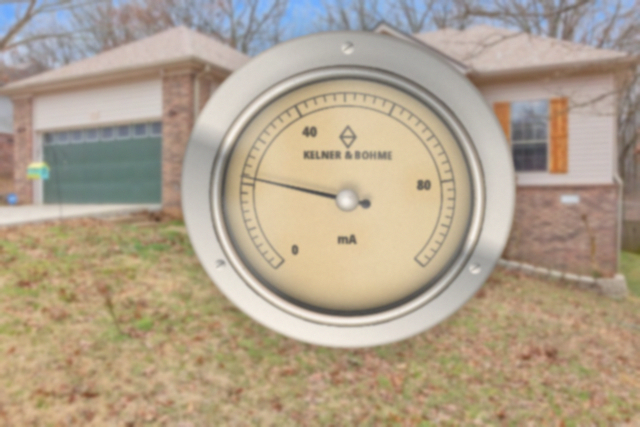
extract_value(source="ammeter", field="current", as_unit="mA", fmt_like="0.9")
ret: 22
